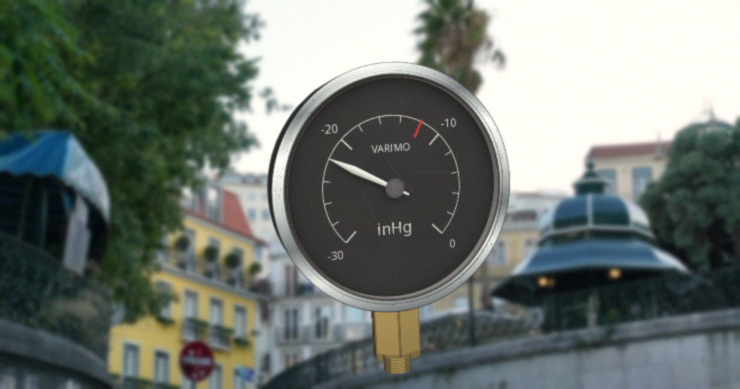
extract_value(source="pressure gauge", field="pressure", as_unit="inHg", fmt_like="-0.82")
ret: -22
